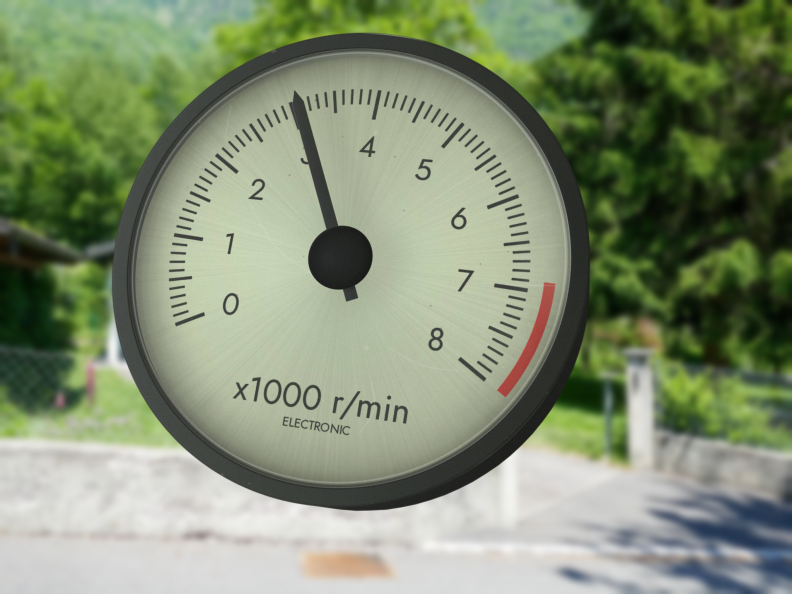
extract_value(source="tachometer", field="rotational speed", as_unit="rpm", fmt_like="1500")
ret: 3100
